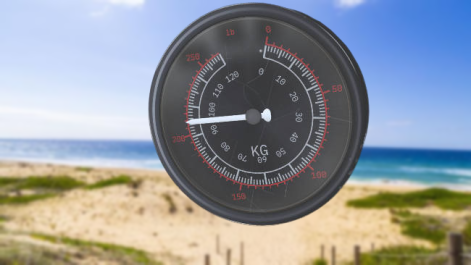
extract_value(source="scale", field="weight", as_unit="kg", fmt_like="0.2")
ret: 95
